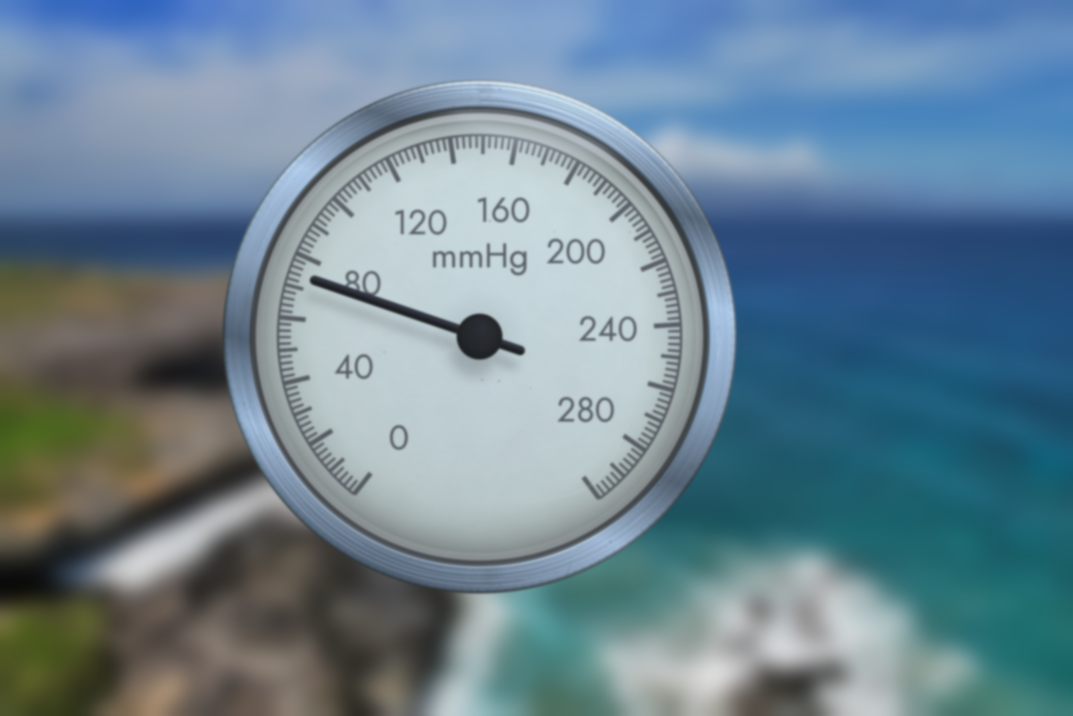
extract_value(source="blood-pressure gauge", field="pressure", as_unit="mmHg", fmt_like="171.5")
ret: 74
